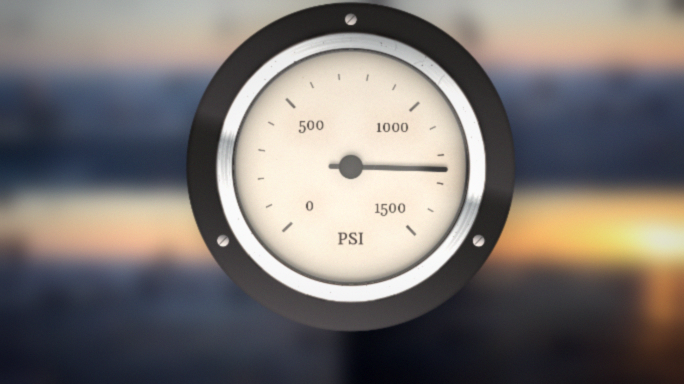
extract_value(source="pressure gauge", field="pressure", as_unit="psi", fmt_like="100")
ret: 1250
